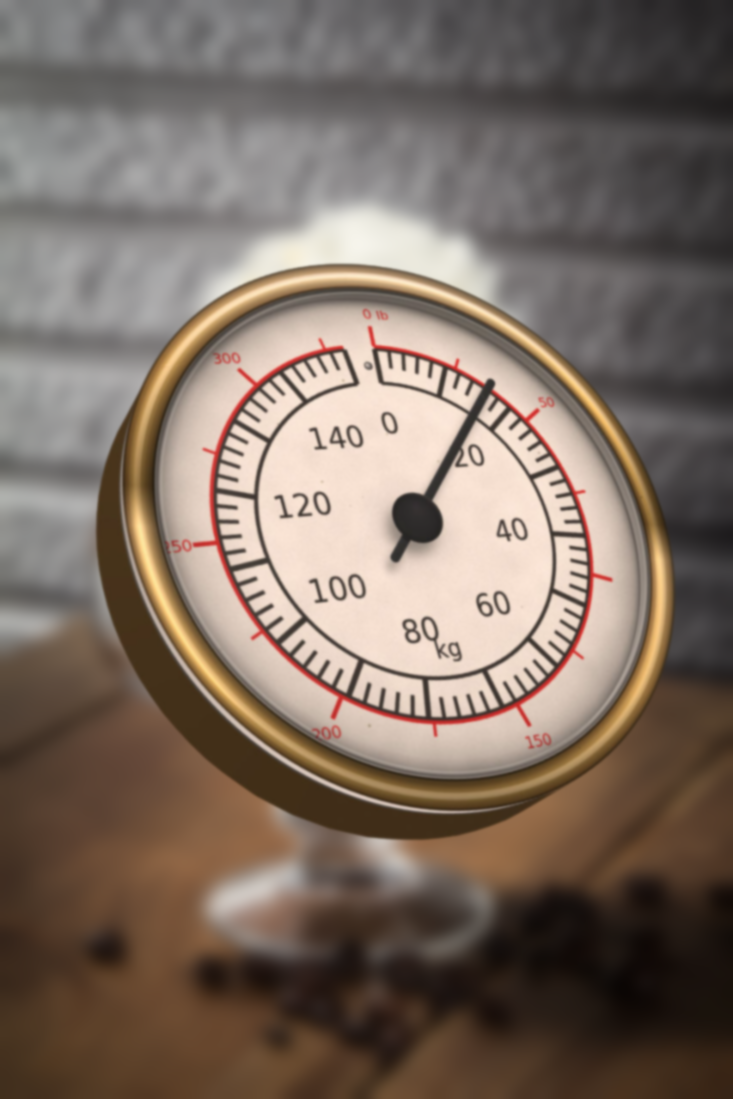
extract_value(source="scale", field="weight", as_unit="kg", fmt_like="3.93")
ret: 16
